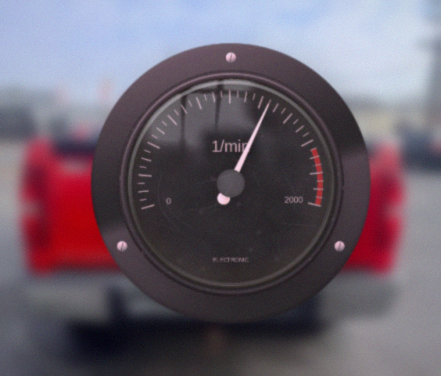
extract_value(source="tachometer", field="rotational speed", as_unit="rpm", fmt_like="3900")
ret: 1250
